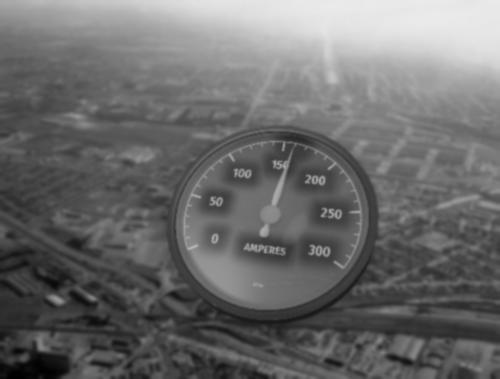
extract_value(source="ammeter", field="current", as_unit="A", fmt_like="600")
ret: 160
